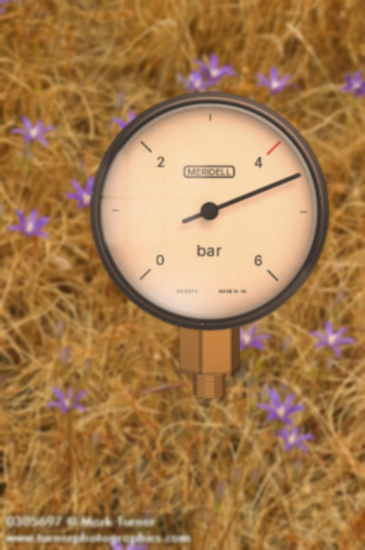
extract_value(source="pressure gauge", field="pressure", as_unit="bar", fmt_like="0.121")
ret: 4.5
